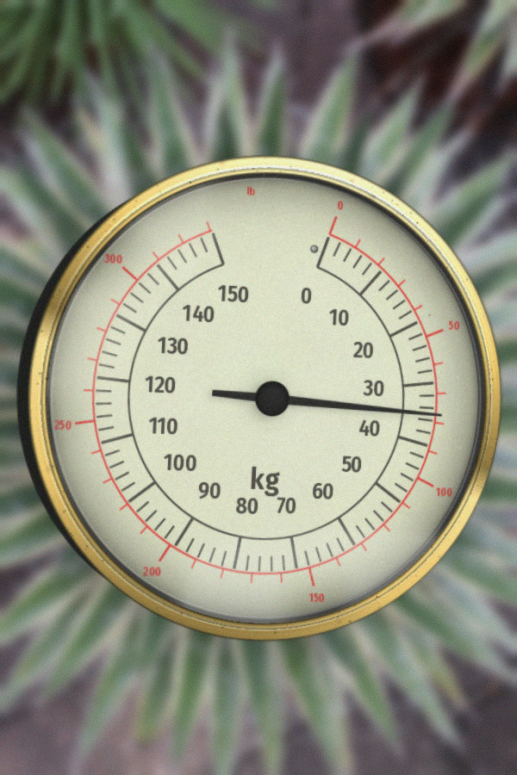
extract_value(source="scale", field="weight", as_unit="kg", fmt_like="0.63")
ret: 35
